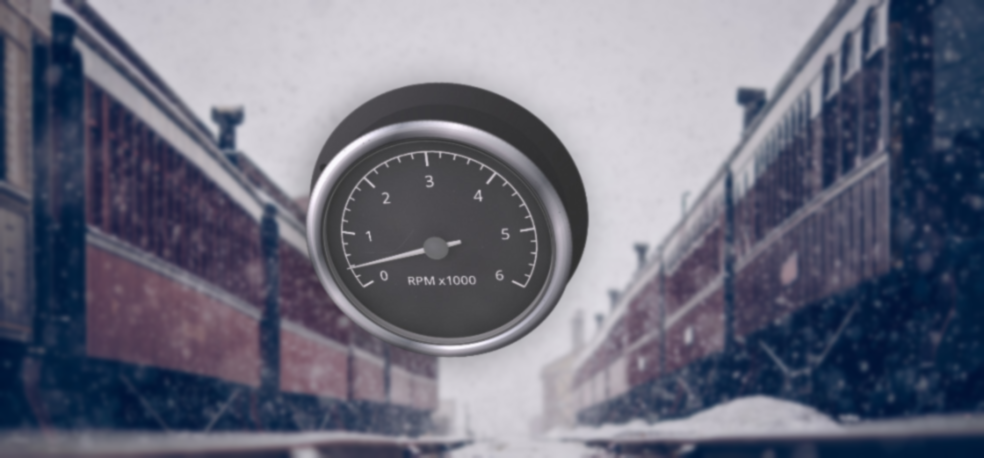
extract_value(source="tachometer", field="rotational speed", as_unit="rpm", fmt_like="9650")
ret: 400
